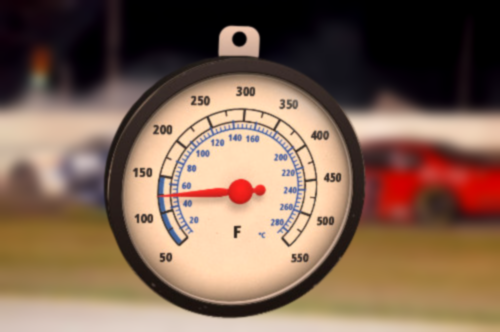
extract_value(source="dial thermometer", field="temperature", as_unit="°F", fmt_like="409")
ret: 125
